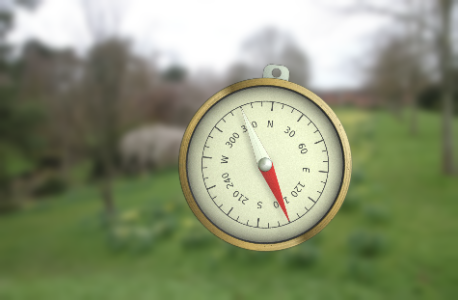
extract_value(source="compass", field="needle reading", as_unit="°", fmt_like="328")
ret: 150
